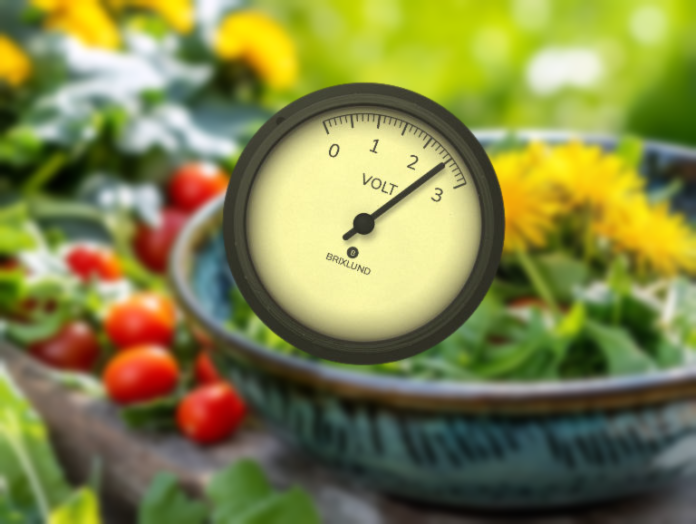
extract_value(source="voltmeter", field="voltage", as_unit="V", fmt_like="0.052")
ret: 2.5
